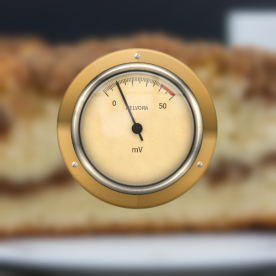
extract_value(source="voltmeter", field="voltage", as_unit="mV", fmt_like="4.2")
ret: 10
